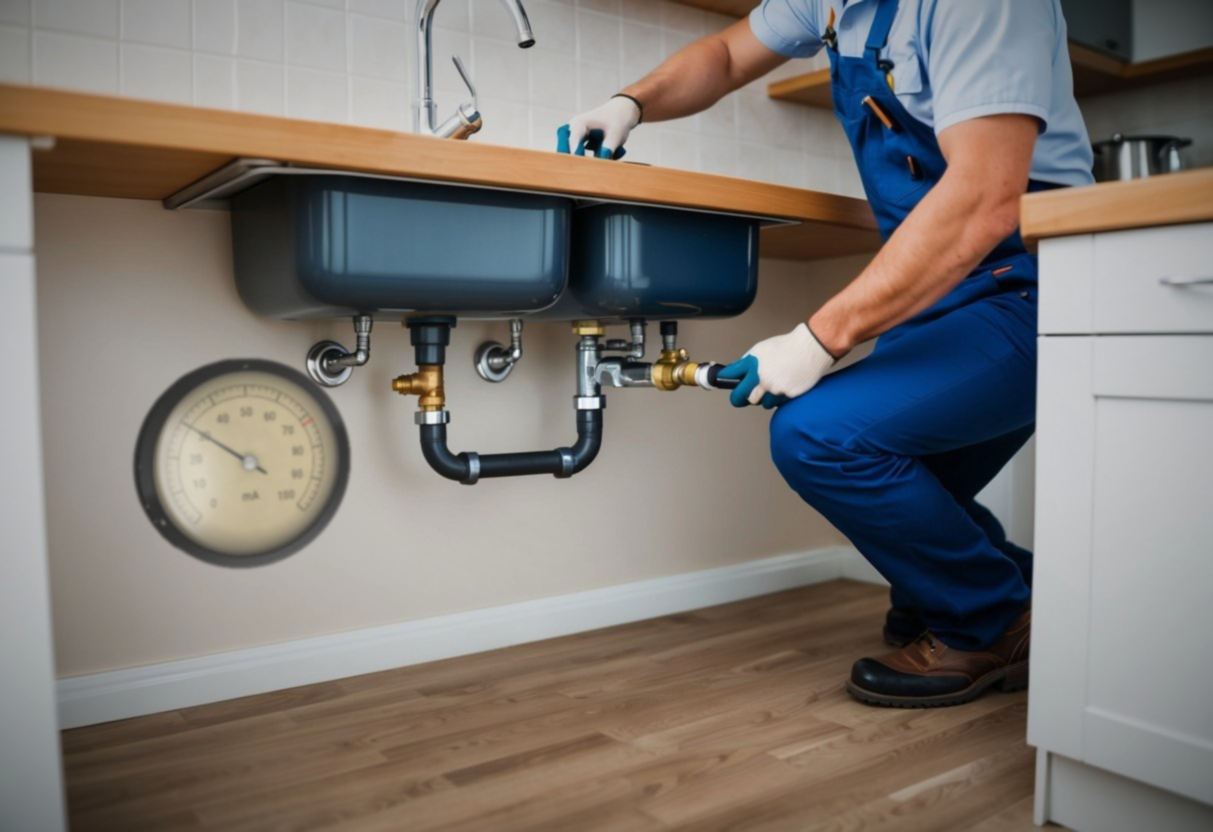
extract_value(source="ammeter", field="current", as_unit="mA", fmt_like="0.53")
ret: 30
